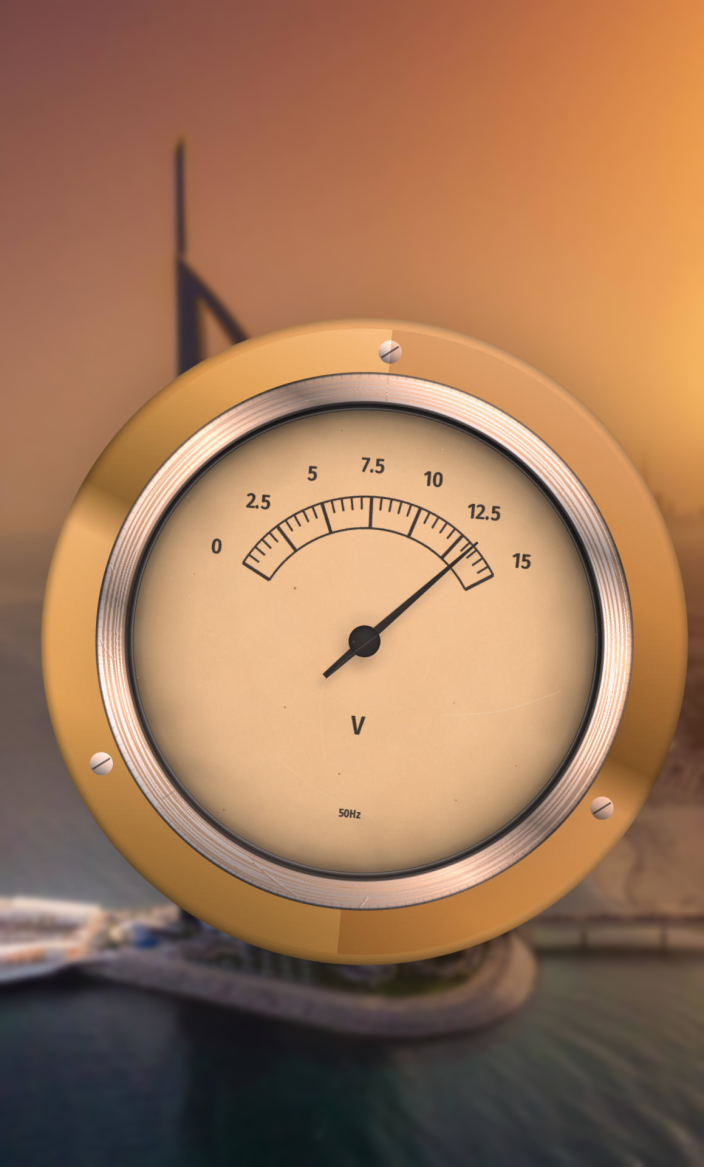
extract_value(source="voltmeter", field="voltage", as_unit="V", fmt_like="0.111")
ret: 13.25
